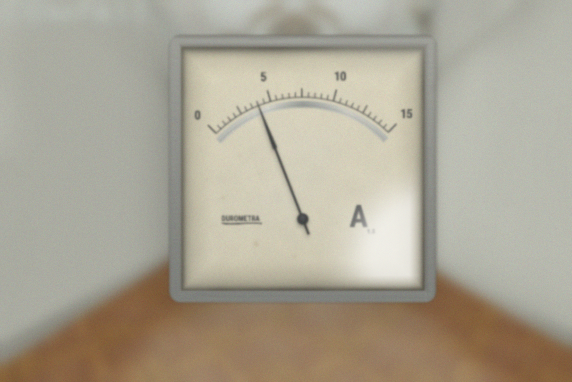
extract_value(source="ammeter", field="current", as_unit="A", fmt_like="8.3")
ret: 4
